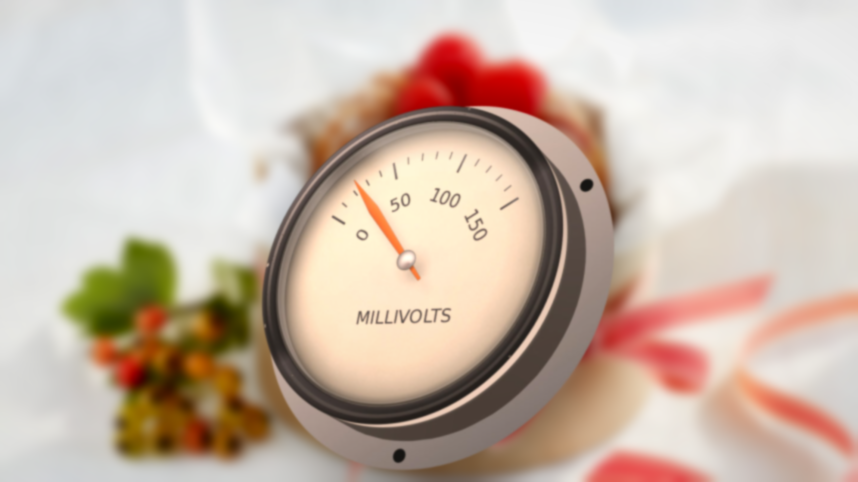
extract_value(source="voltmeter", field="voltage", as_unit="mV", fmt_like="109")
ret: 25
